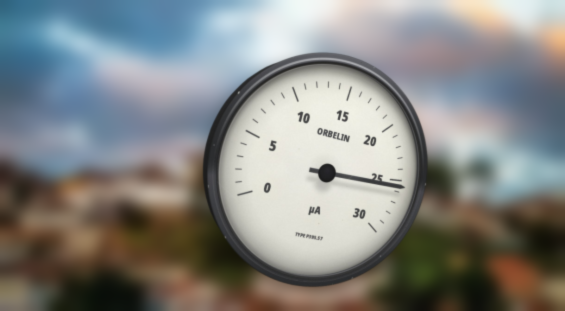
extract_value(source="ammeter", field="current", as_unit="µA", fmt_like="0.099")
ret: 25.5
